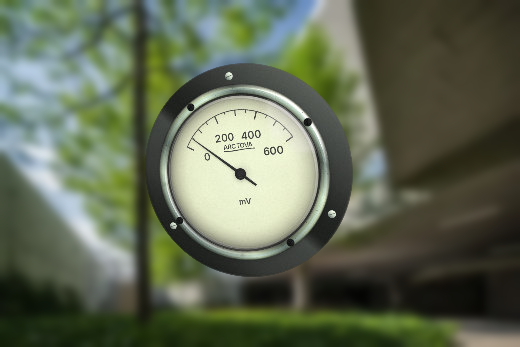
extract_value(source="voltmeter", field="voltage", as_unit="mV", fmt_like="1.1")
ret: 50
